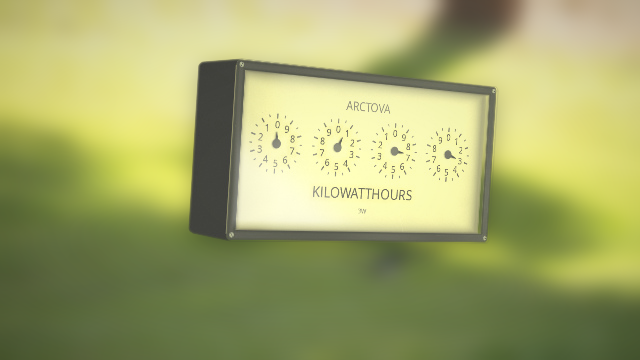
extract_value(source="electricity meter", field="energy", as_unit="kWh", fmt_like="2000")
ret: 73
